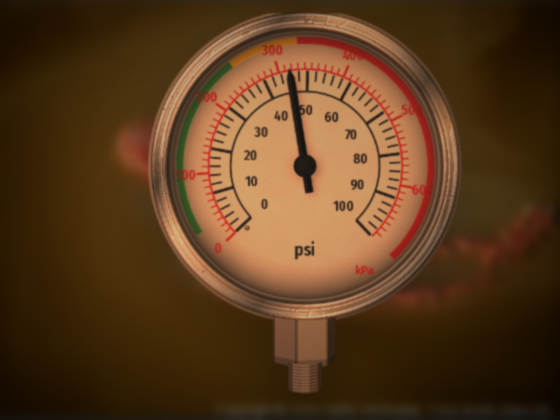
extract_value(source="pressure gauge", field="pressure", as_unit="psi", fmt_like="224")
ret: 46
